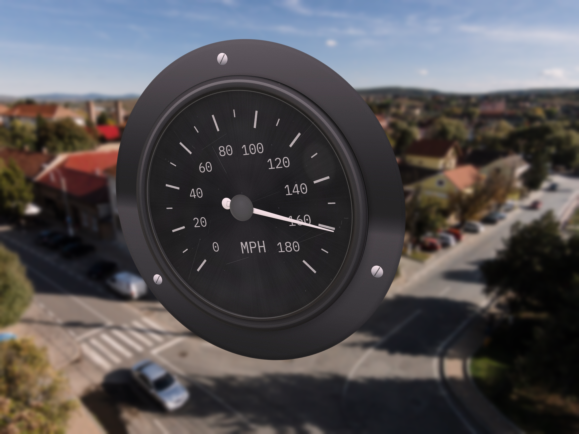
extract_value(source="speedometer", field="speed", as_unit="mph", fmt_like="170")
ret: 160
